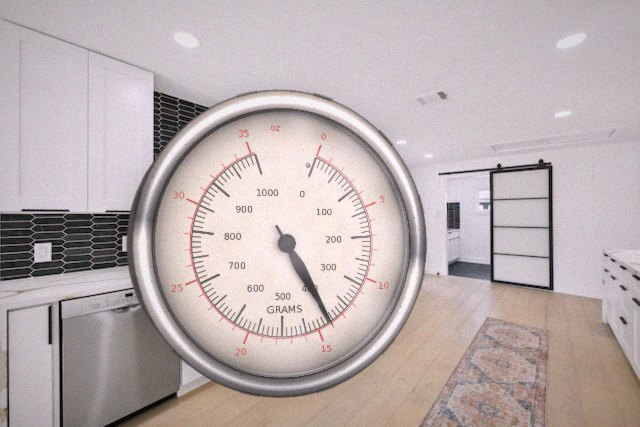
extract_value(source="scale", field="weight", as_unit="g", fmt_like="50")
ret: 400
